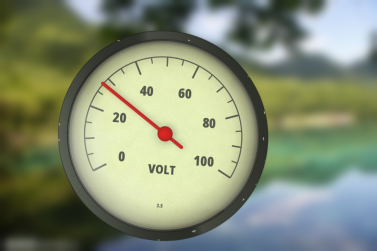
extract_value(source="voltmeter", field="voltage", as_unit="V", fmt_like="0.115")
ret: 27.5
